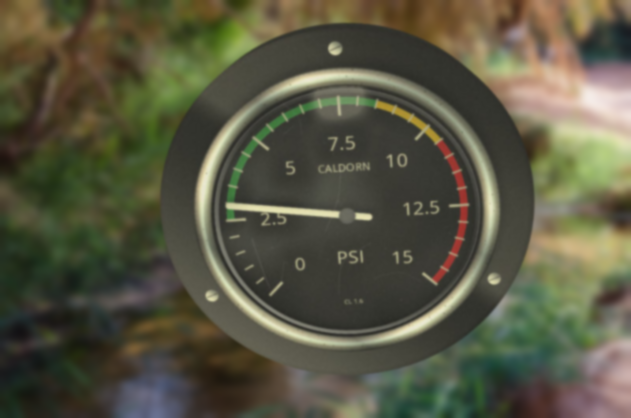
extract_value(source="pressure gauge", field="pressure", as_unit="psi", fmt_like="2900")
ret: 3
